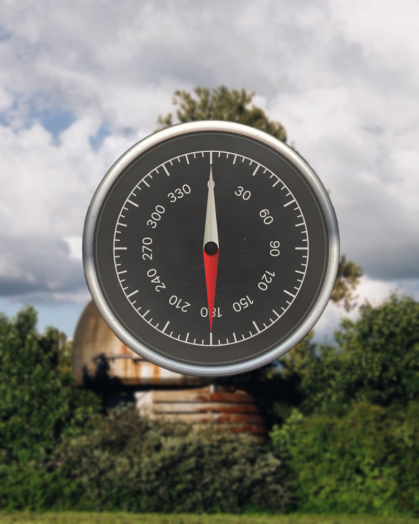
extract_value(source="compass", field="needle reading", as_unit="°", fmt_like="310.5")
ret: 180
